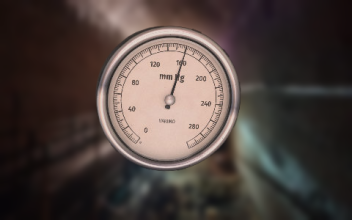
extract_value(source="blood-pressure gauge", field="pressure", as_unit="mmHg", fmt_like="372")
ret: 160
